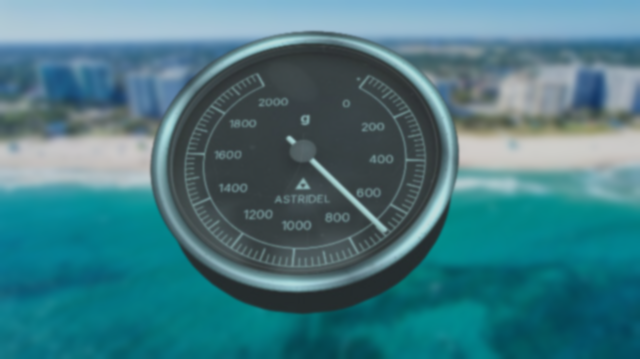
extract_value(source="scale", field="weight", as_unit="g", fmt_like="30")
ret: 700
